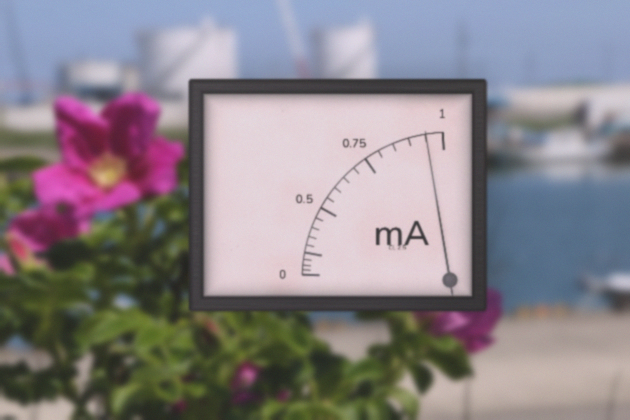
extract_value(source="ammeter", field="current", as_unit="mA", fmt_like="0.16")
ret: 0.95
